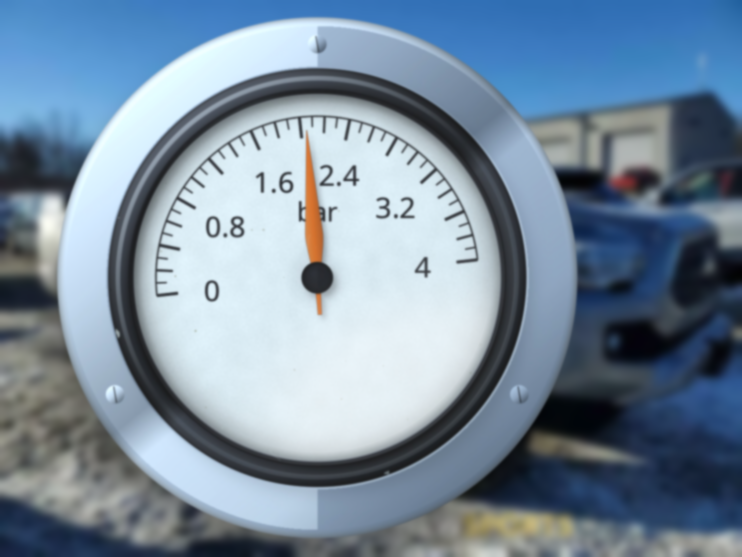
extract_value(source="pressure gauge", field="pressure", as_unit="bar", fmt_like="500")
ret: 2.05
